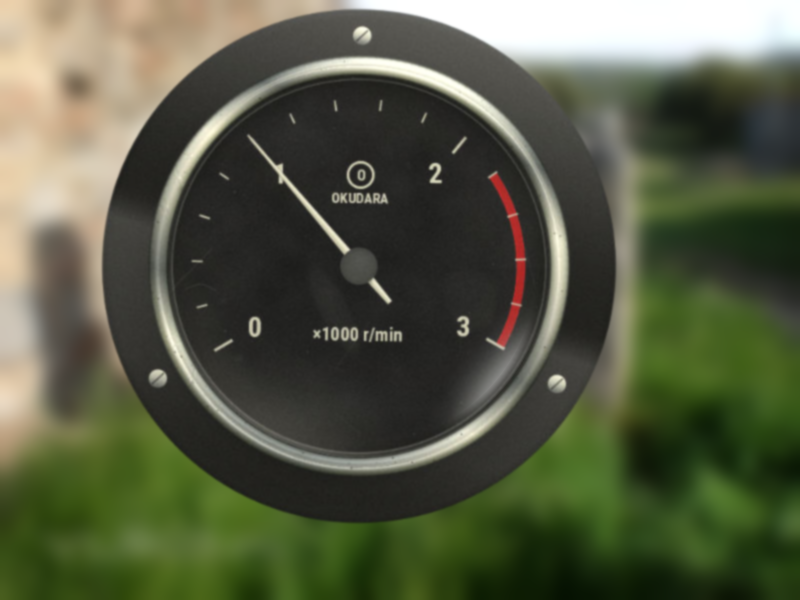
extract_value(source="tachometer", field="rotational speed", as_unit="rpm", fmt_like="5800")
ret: 1000
